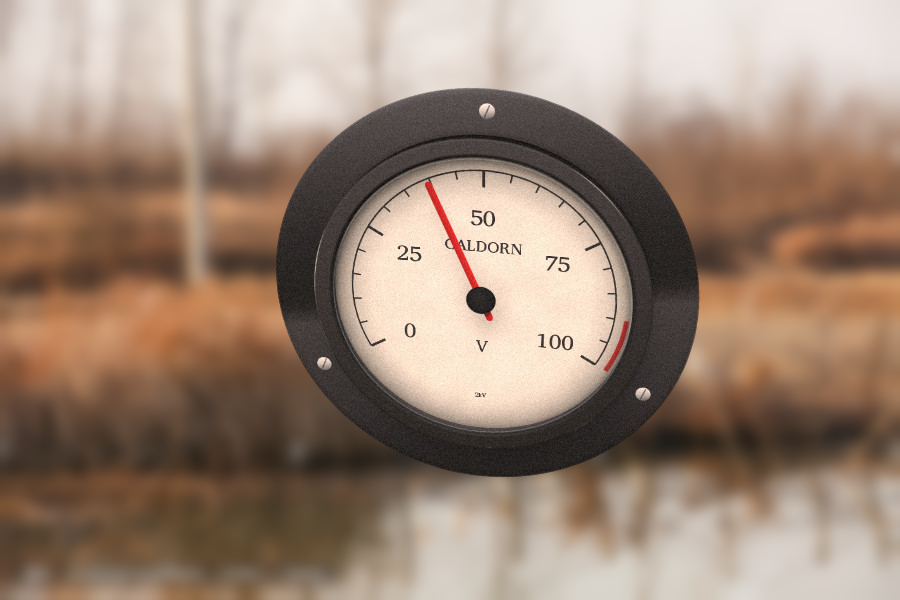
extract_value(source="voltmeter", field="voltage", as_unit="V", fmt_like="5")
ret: 40
